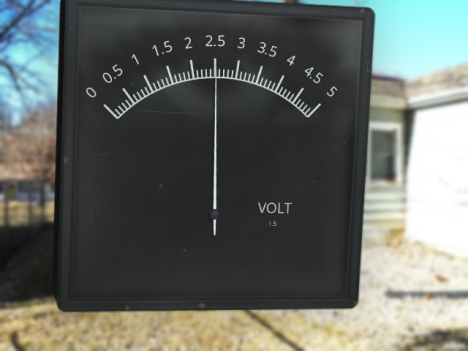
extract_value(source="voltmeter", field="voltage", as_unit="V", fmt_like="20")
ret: 2.5
